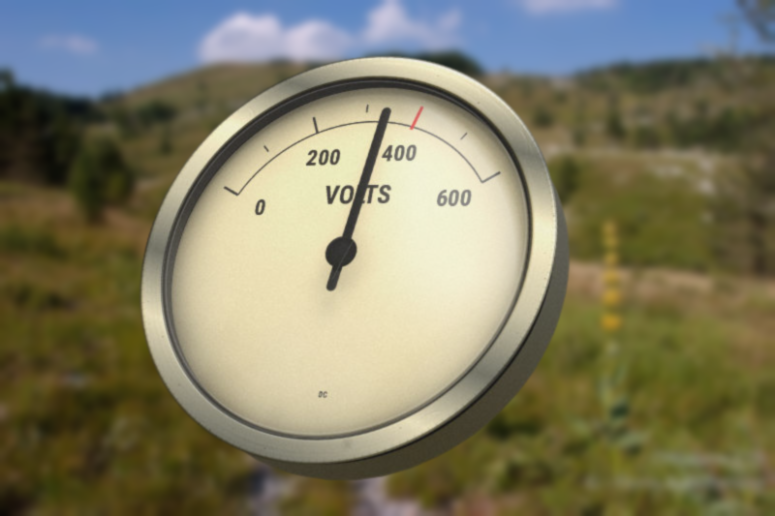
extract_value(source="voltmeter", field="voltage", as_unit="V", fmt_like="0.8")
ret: 350
